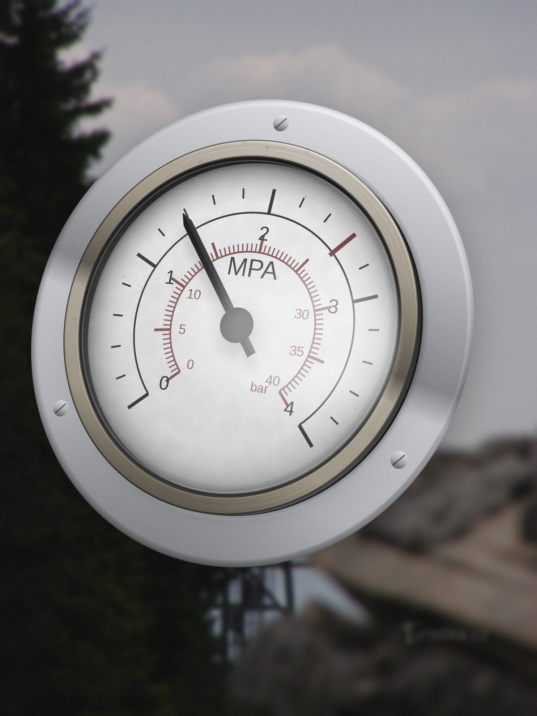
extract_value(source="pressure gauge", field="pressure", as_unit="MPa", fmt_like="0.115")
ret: 1.4
